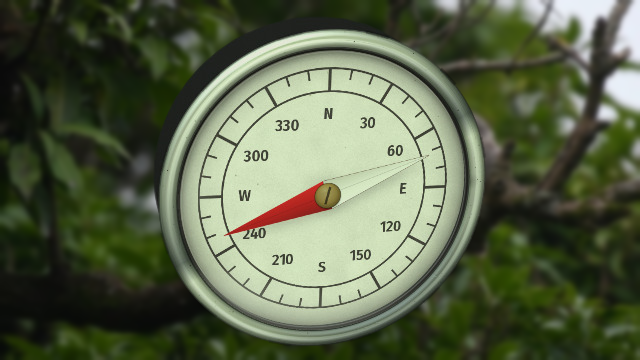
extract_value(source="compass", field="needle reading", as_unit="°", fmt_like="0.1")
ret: 250
